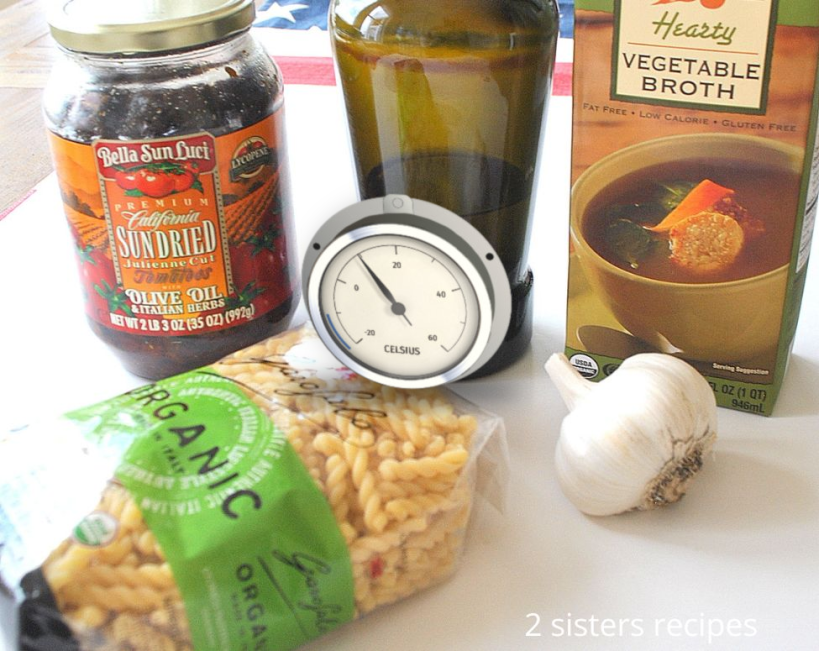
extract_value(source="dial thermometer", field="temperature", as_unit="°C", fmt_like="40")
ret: 10
